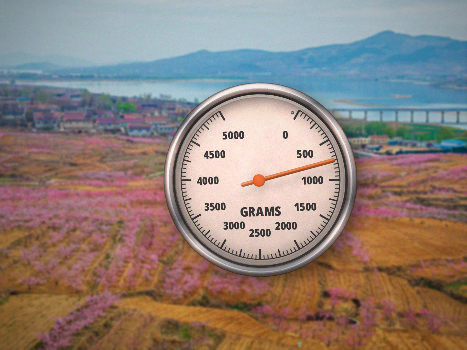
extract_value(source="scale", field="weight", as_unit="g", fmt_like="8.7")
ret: 750
